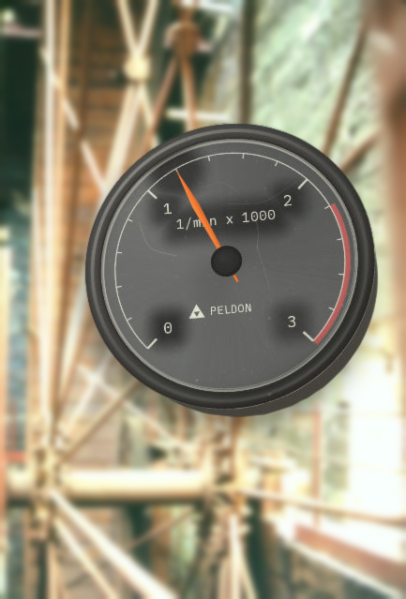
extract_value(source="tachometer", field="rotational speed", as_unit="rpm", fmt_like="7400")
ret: 1200
